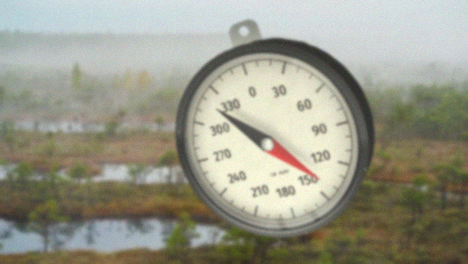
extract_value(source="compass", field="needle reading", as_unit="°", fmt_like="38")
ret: 140
